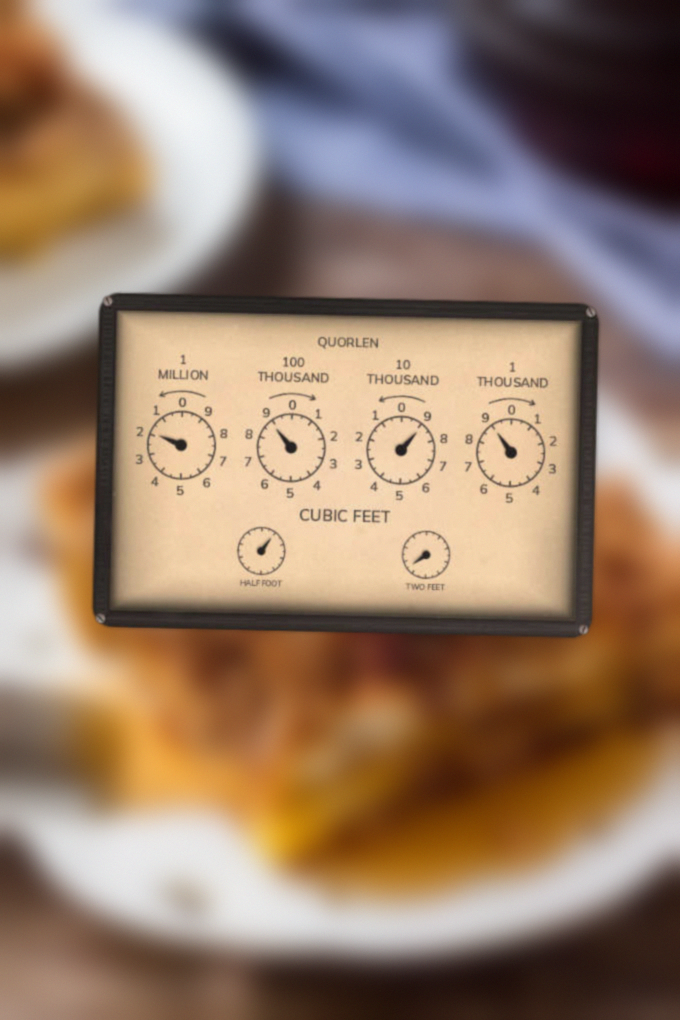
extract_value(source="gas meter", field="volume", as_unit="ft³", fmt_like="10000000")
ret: 188900
